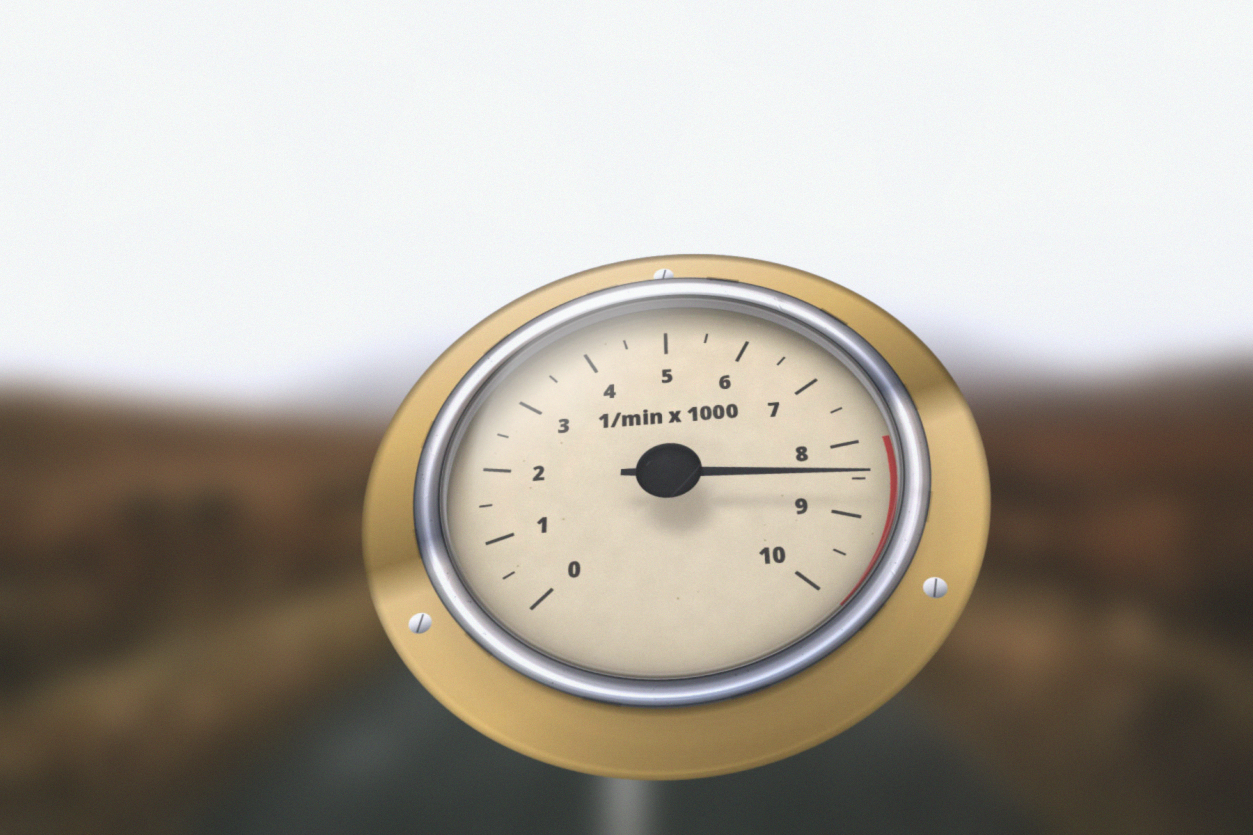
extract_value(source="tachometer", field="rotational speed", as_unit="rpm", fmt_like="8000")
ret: 8500
